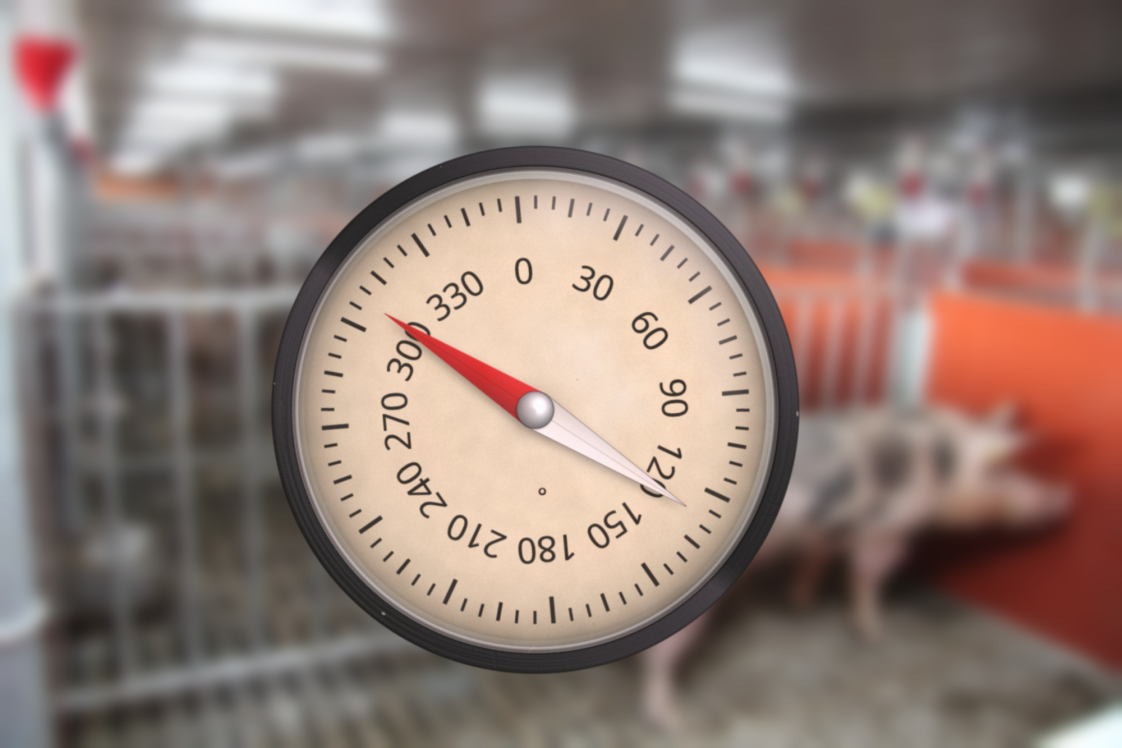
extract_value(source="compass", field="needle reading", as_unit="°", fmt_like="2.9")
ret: 307.5
